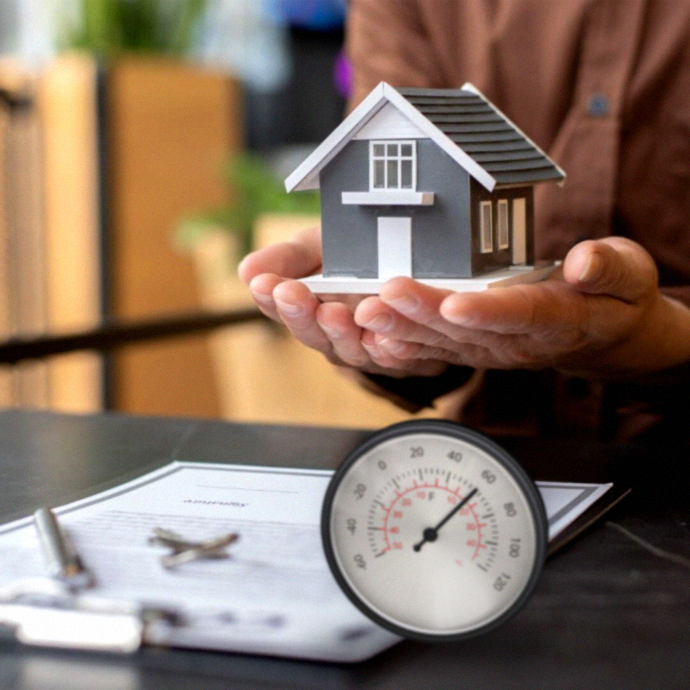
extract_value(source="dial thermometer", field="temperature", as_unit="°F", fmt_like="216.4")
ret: 60
